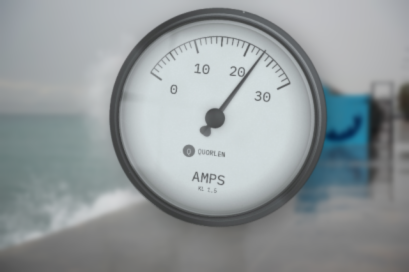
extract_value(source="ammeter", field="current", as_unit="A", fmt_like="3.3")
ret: 23
